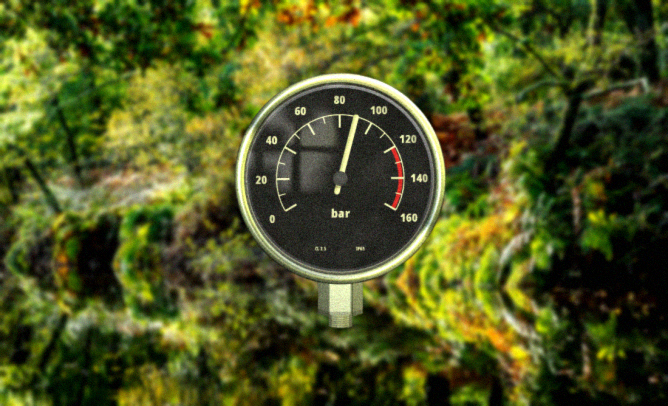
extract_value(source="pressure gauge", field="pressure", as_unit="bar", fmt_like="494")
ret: 90
